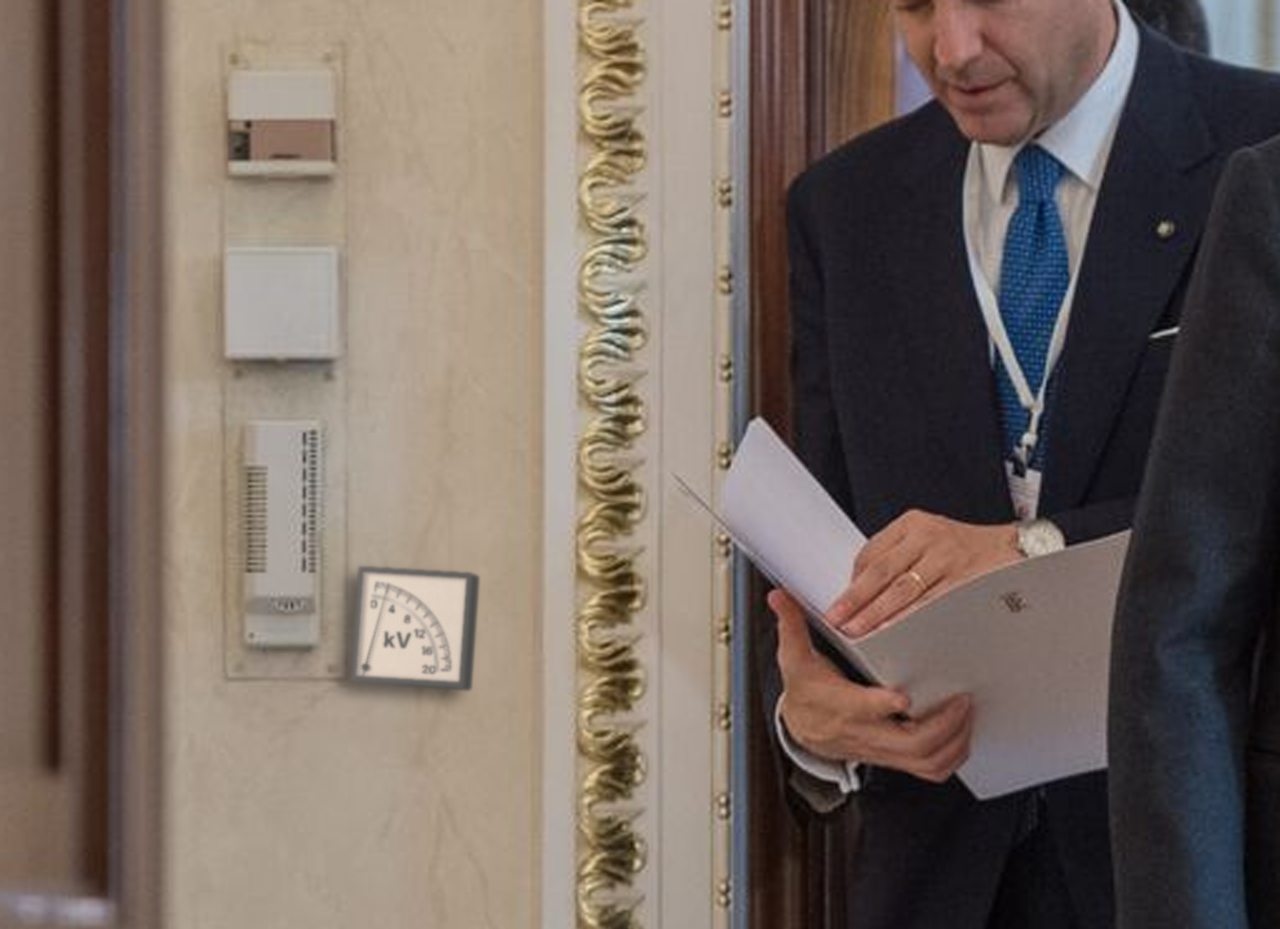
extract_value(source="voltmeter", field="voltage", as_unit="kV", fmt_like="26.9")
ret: 2
